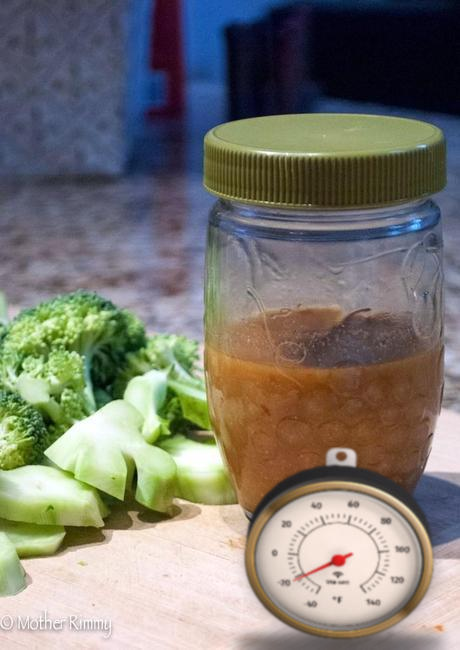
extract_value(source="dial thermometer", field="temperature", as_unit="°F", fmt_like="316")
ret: -20
